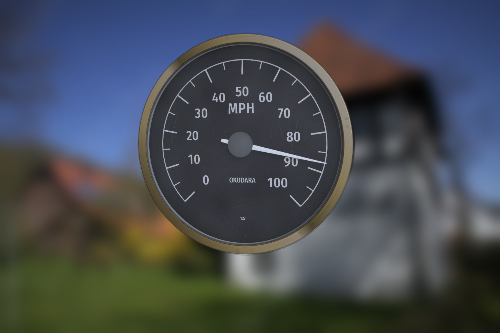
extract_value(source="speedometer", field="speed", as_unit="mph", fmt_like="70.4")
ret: 87.5
